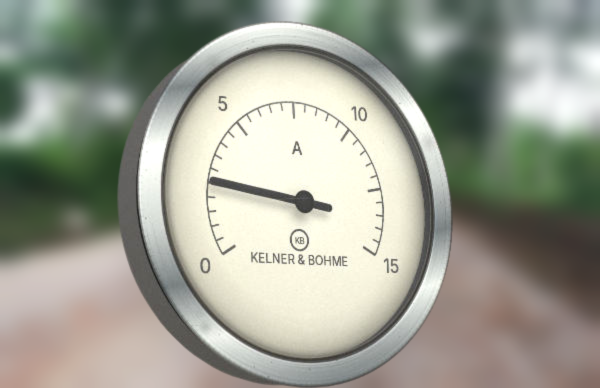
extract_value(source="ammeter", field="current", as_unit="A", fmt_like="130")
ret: 2.5
